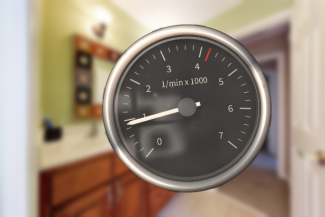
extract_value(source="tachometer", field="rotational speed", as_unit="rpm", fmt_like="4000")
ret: 900
